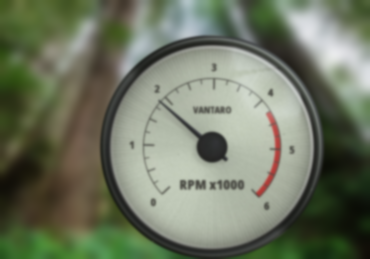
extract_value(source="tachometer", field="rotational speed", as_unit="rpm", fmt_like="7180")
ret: 1875
